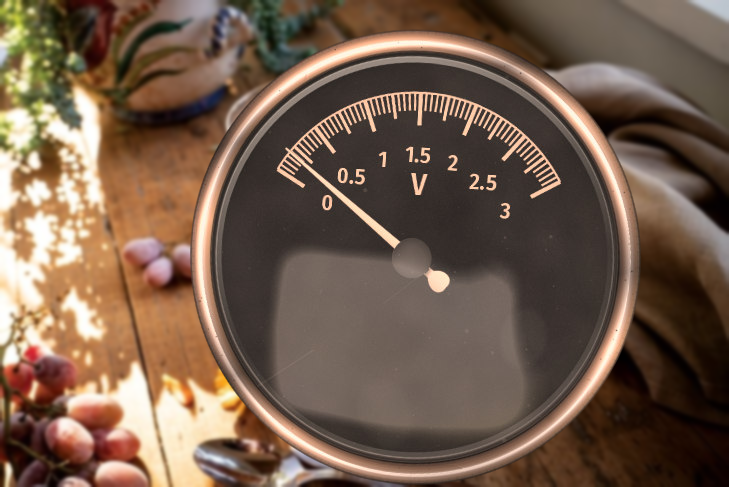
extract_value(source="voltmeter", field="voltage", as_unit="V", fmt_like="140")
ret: 0.2
